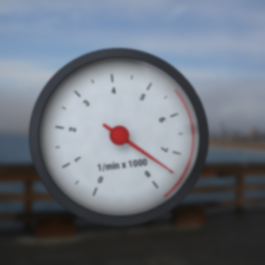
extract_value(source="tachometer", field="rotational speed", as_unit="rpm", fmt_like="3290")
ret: 7500
